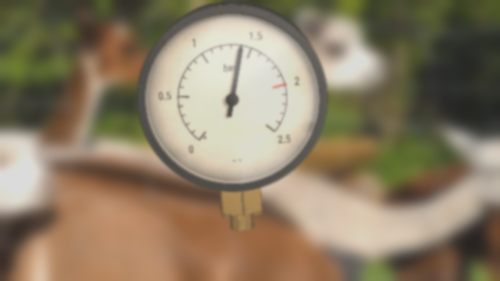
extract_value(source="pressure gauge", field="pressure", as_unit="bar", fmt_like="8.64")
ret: 1.4
